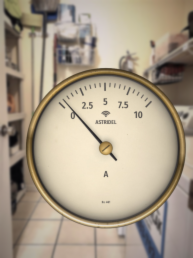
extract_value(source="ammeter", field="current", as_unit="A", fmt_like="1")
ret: 0.5
